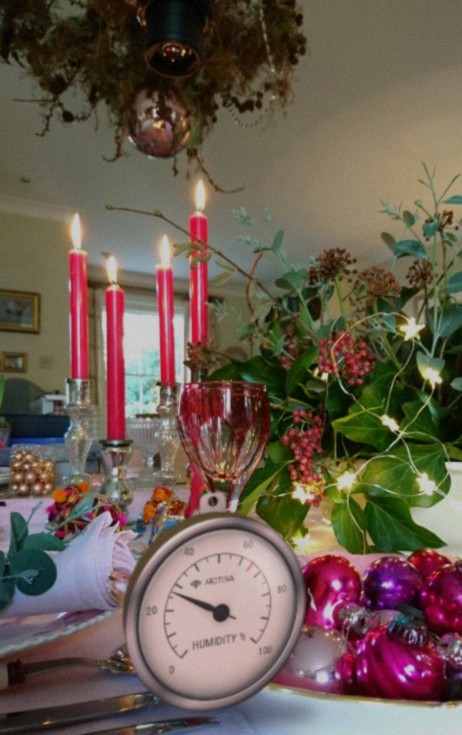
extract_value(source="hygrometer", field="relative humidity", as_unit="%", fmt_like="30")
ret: 27.5
